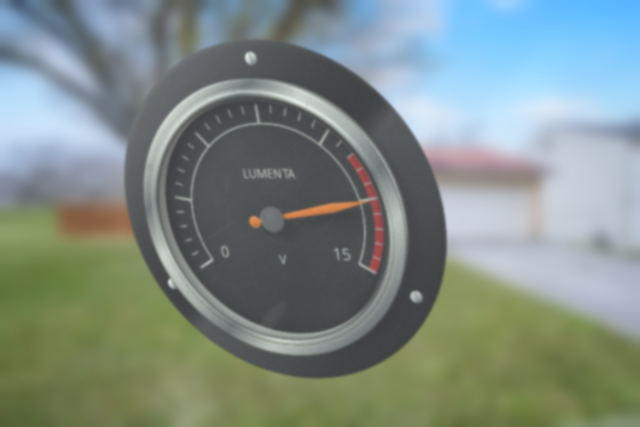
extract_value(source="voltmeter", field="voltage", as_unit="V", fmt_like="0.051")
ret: 12.5
